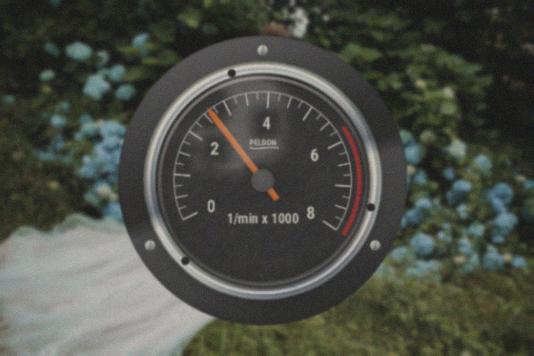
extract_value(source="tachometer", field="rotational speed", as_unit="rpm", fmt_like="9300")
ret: 2625
